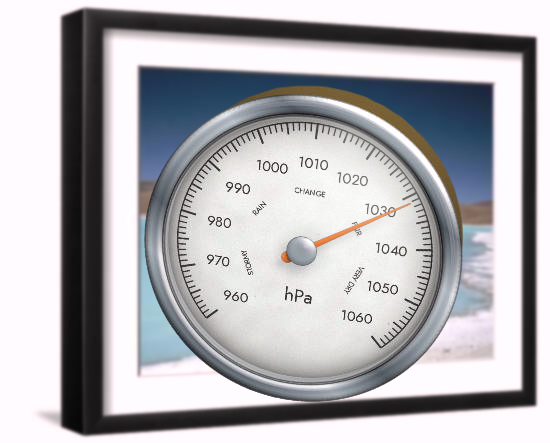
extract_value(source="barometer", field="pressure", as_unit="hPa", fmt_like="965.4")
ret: 1031
